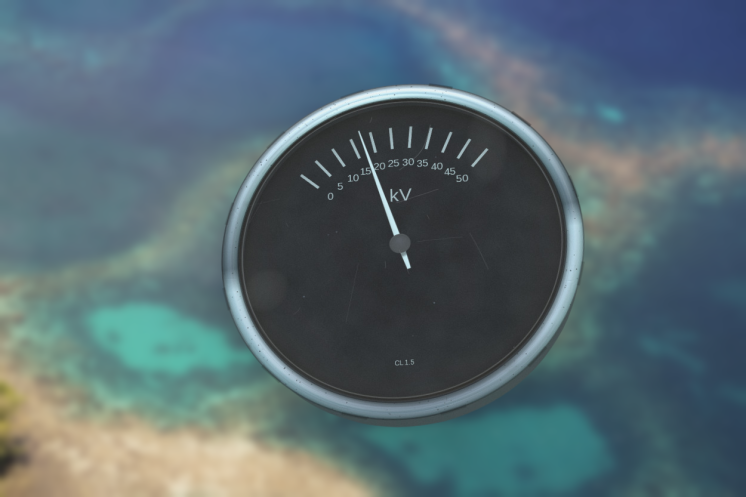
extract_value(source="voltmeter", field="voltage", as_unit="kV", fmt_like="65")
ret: 17.5
